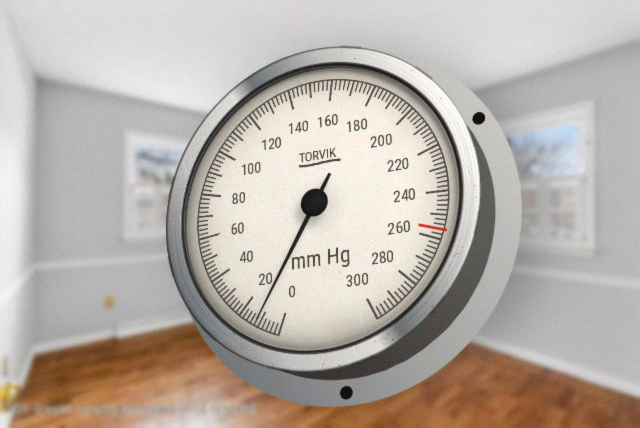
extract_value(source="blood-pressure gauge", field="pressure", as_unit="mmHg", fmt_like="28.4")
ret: 10
